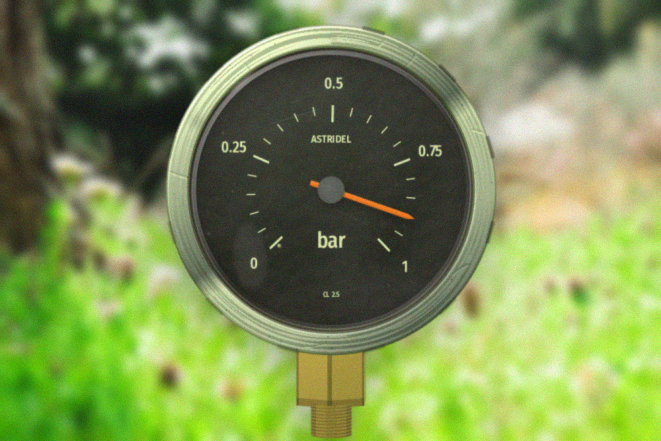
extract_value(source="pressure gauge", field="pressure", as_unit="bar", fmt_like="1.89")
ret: 0.9
